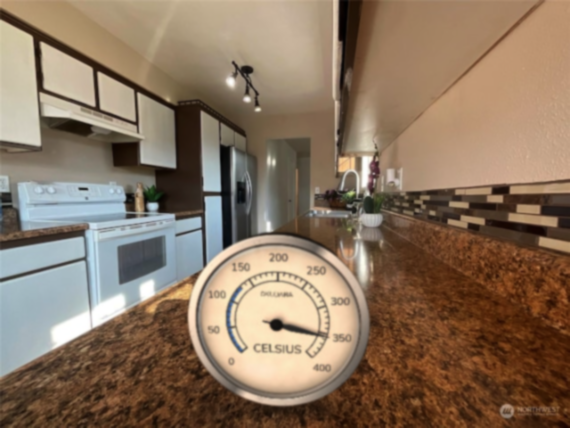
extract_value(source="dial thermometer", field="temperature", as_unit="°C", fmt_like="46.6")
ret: 350
